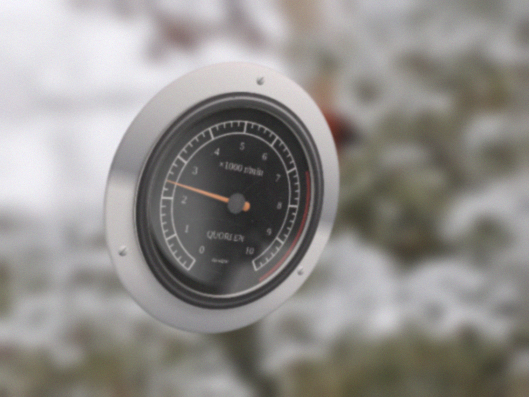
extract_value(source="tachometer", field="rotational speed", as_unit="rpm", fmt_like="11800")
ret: 2400
